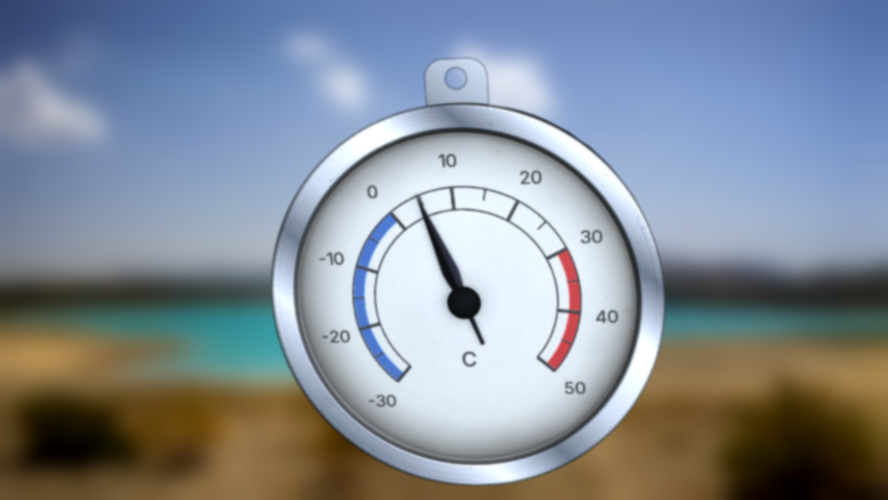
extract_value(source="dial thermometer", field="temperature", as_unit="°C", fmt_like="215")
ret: 5
